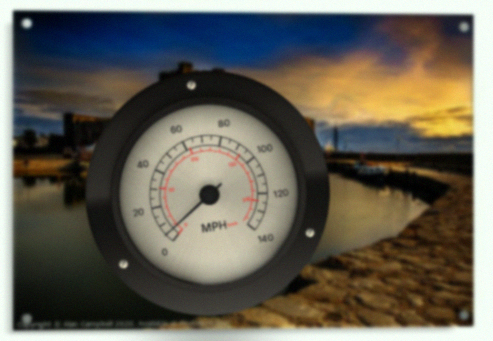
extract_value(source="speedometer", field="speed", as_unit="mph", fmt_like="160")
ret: 5
